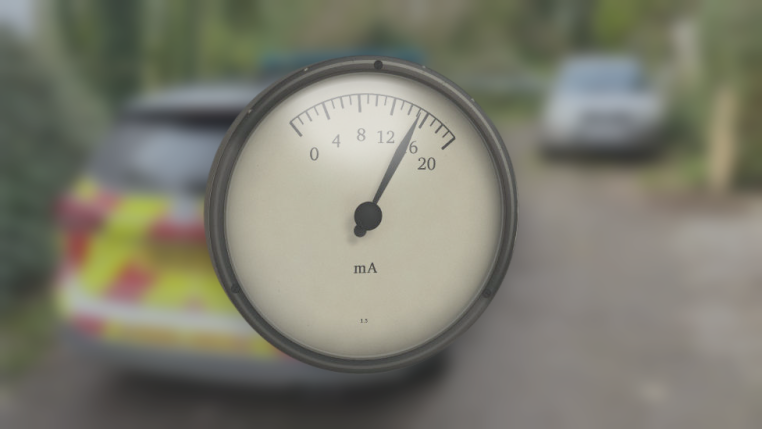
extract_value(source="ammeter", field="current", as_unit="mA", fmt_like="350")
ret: 15
